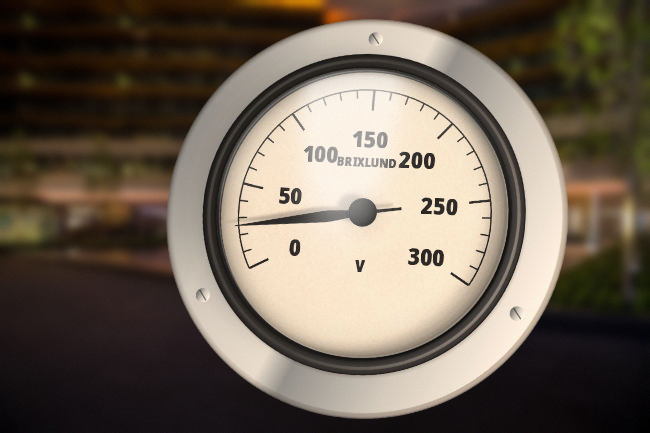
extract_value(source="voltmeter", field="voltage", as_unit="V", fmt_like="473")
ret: 25
